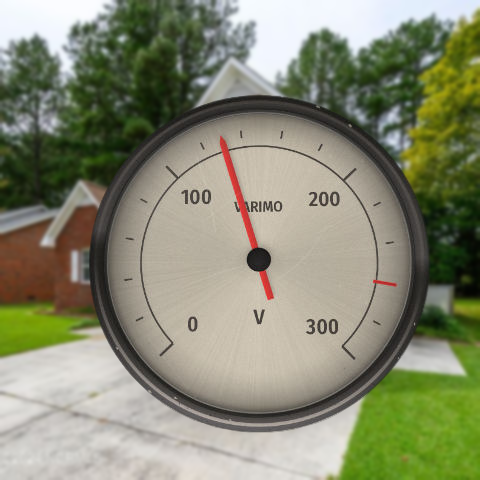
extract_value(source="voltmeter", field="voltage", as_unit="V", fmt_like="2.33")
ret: 130
